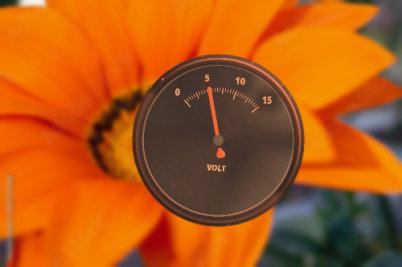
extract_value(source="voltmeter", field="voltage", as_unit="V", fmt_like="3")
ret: 5
